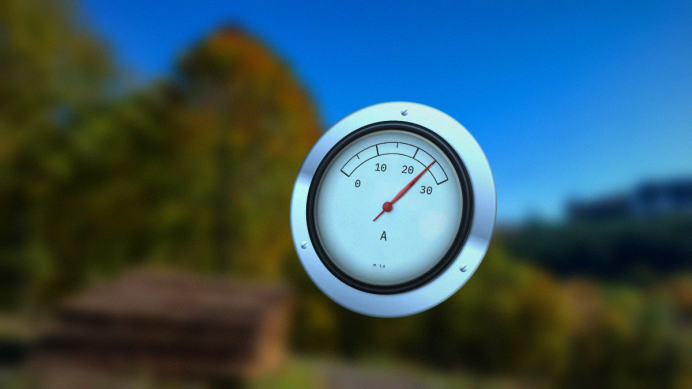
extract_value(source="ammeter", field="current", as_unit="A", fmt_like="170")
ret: 25
